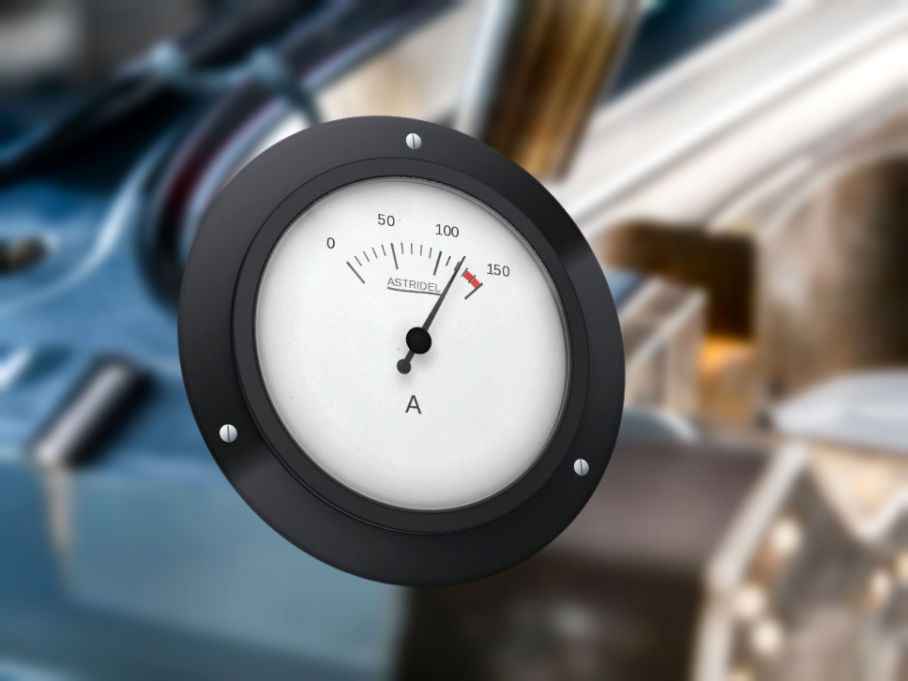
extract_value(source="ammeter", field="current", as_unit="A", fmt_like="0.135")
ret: 120
